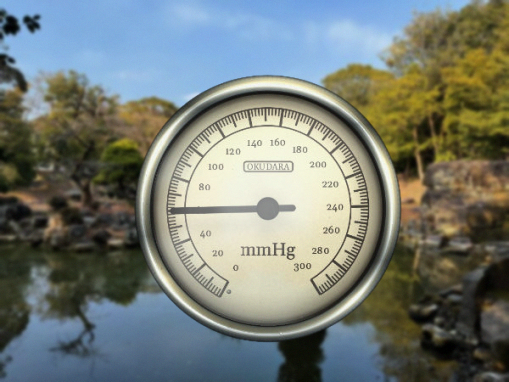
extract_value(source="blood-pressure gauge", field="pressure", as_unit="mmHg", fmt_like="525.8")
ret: 60
